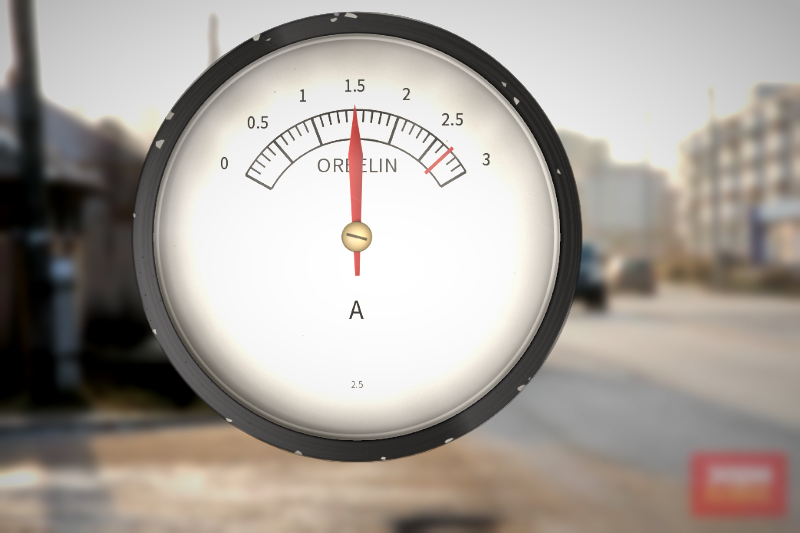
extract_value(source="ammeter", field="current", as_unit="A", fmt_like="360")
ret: 1.5
